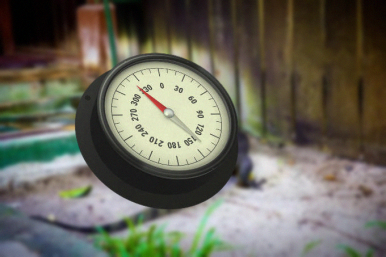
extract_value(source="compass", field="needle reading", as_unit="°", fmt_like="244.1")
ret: 320
